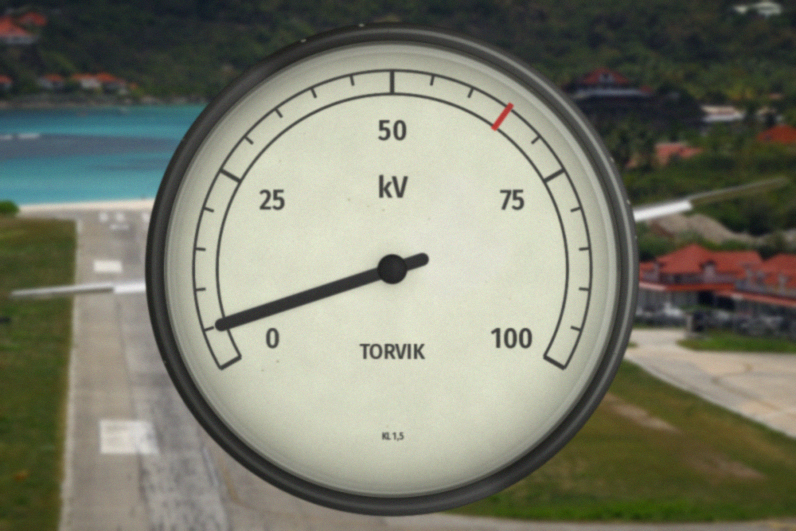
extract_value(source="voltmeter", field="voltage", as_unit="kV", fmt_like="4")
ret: 5
